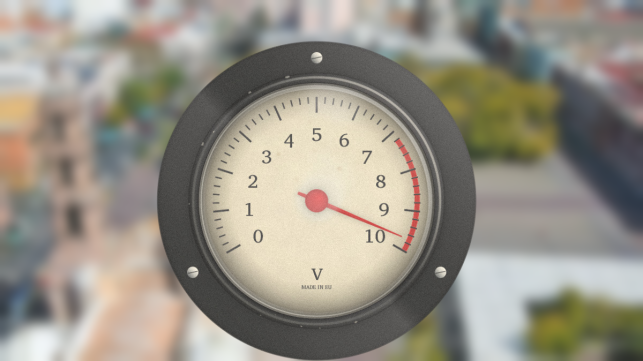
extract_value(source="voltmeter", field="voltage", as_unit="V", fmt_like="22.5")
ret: 9.7
